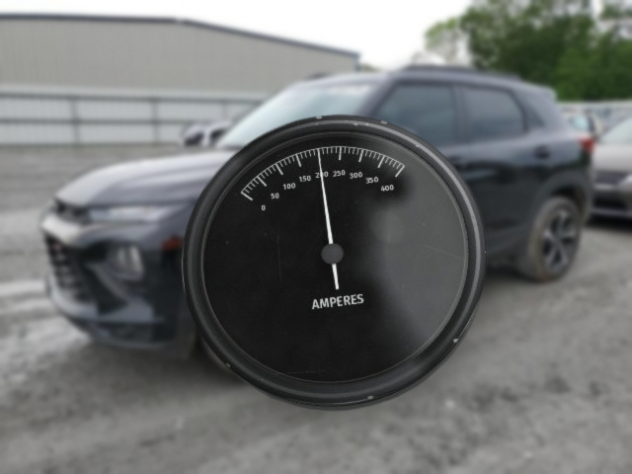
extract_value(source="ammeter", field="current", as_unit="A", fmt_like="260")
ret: 200
